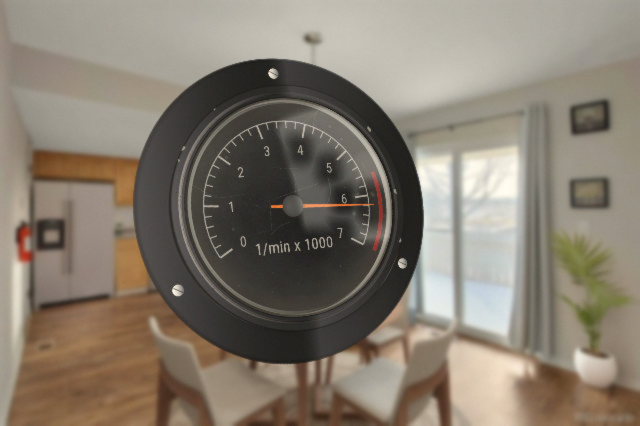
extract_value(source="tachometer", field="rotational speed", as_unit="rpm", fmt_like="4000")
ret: 6200
